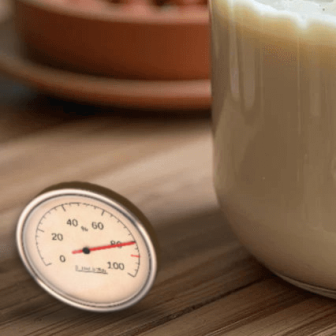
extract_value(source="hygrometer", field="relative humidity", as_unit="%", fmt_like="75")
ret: 80
